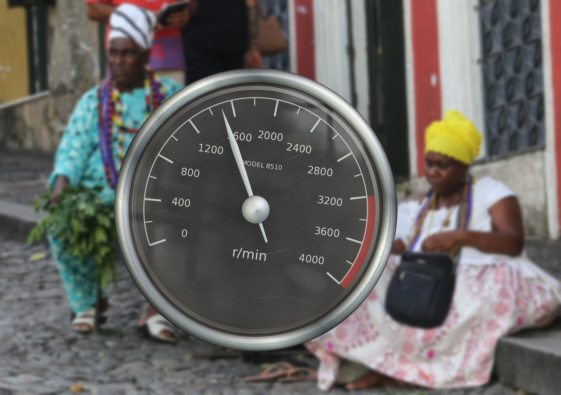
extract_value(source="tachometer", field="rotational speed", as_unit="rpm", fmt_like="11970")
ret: 1500
